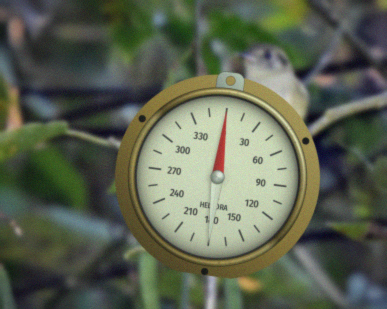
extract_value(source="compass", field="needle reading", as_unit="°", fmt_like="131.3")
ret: 0
